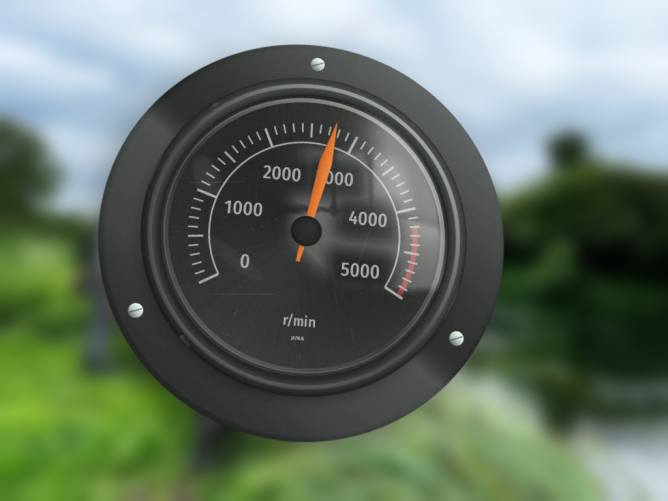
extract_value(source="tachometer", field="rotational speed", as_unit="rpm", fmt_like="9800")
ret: 2750
